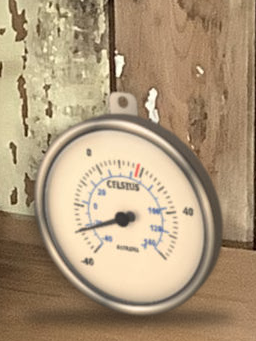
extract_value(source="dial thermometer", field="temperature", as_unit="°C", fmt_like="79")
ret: -30
